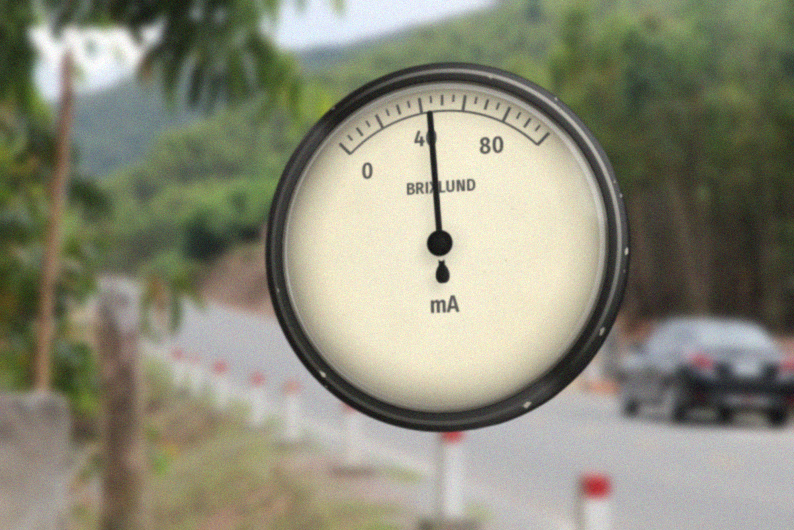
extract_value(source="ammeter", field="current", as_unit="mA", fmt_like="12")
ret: 45
